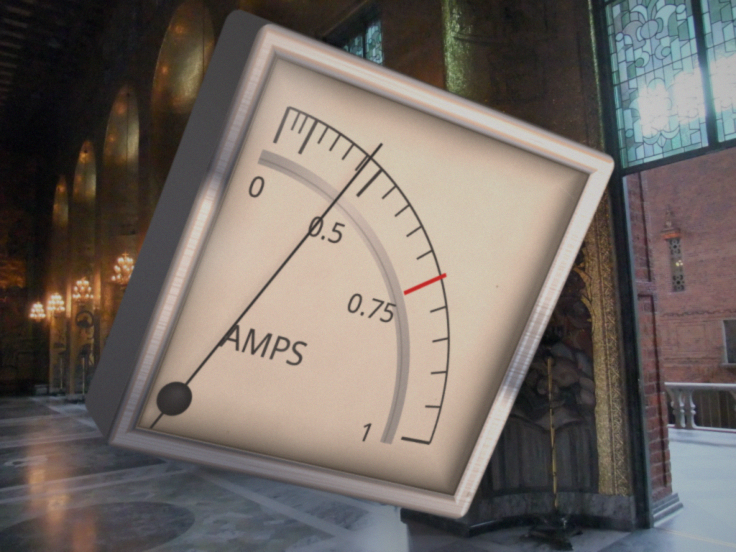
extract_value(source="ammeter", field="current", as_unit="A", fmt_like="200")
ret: 0.45
